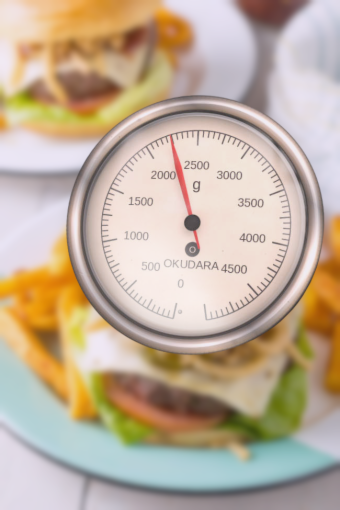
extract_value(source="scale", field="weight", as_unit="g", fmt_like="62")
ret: 2250
